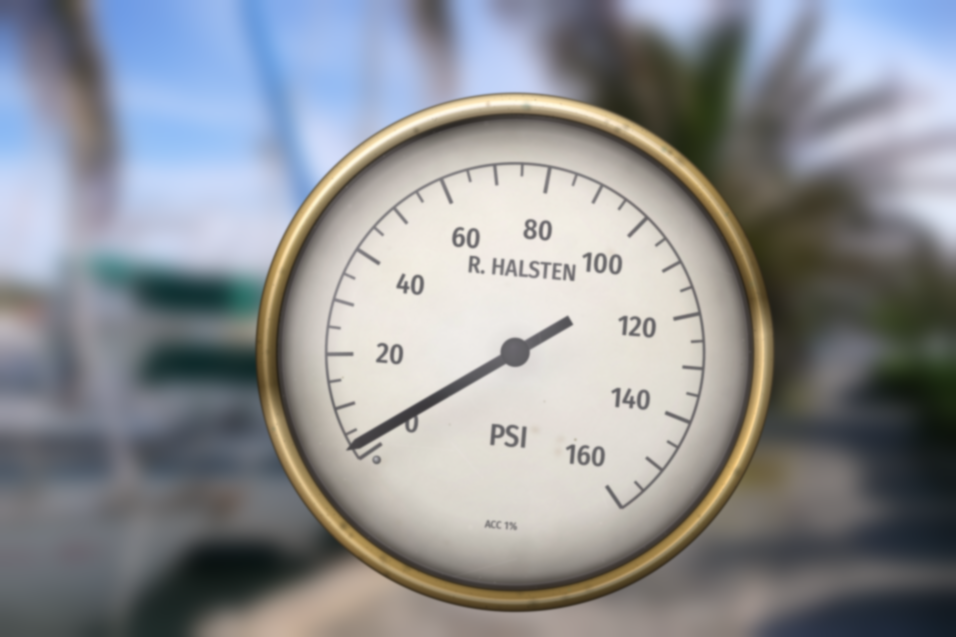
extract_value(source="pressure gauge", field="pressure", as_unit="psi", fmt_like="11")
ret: 2.5
